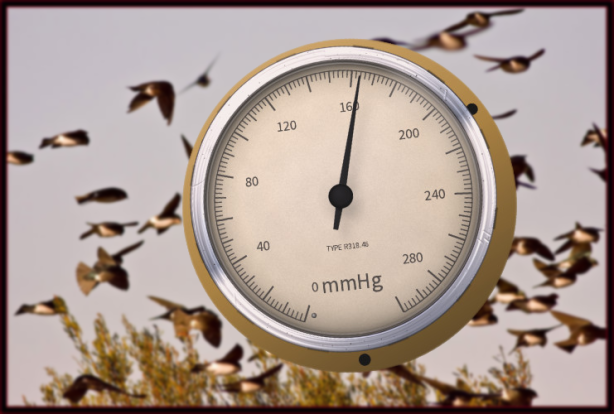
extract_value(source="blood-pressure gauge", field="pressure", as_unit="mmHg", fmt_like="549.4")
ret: 164
